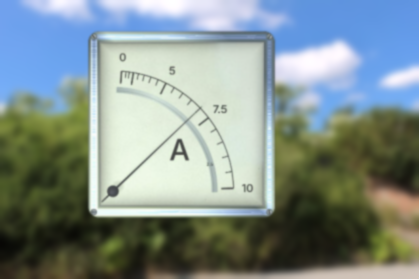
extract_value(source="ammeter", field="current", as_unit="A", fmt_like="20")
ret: 7
